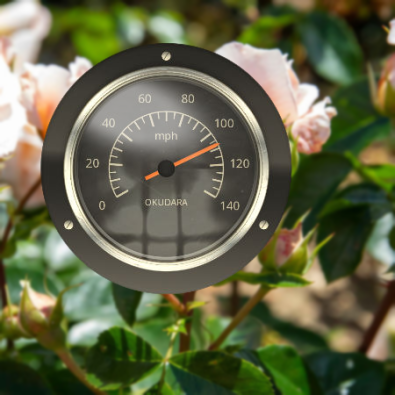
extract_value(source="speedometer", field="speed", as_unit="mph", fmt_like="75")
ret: 107.5
